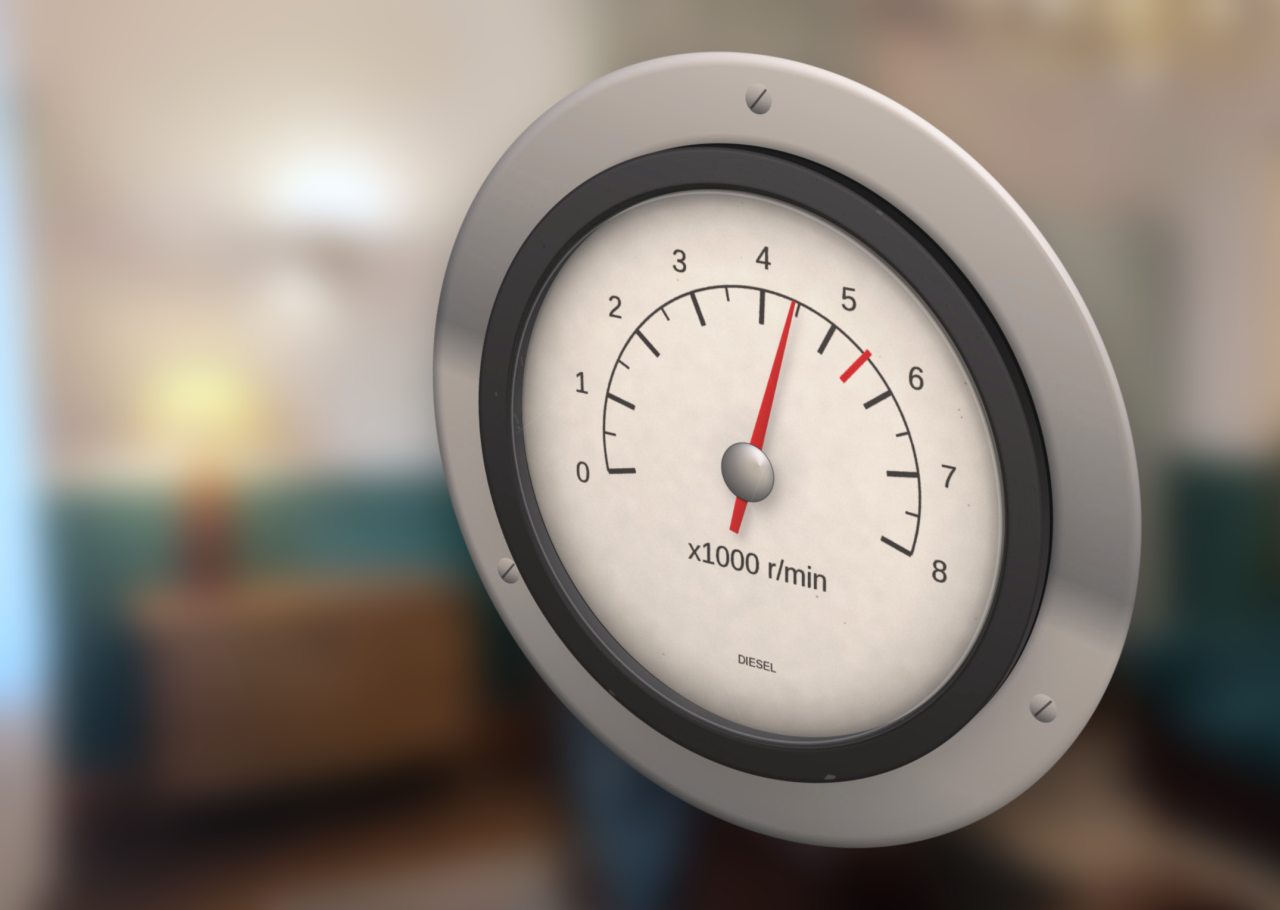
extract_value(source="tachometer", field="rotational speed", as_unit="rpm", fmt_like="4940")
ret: 4500
